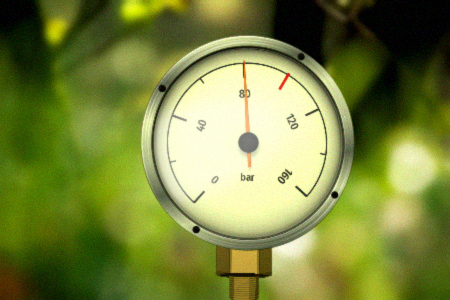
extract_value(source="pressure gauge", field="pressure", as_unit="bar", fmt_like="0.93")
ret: 80
